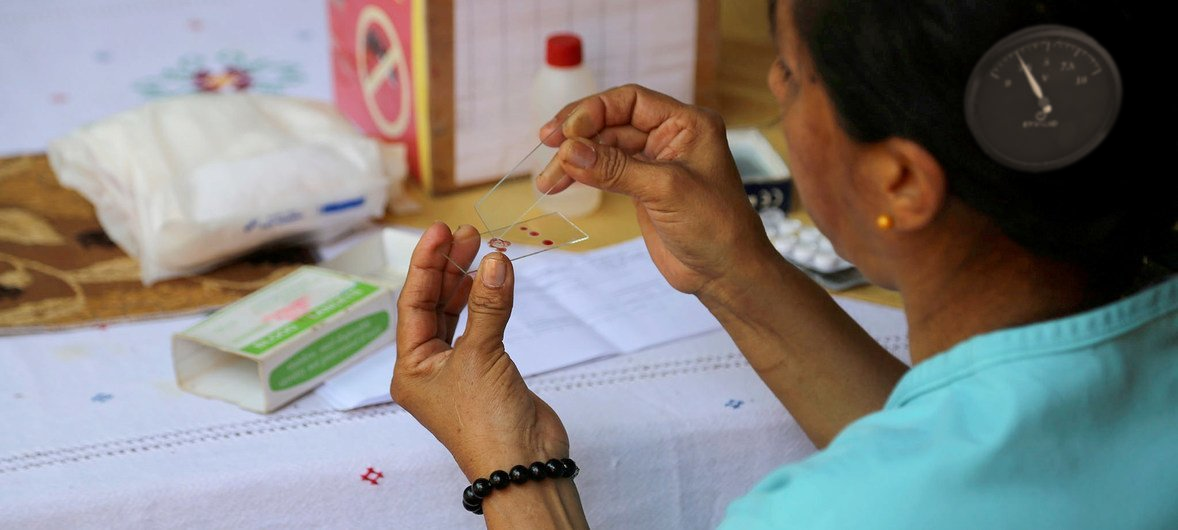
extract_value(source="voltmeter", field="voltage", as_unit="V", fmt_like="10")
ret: 2.5
